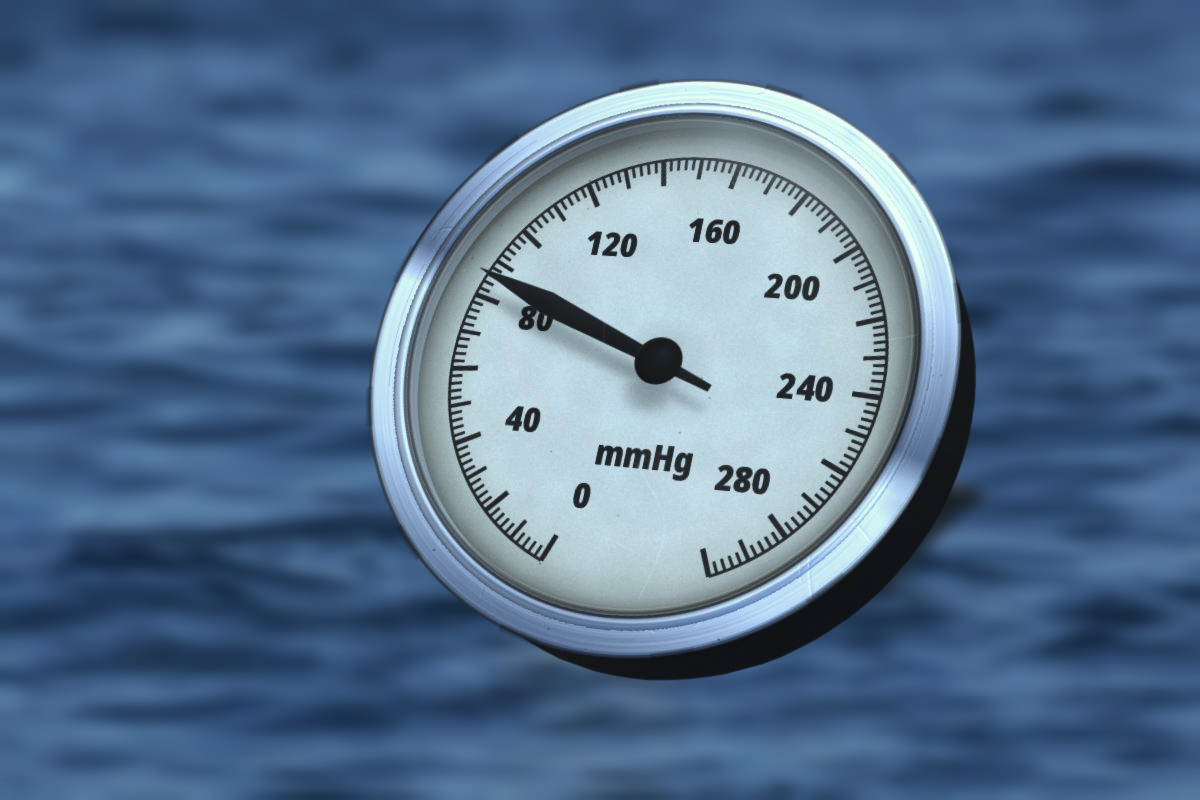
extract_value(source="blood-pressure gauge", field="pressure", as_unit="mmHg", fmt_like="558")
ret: 86
